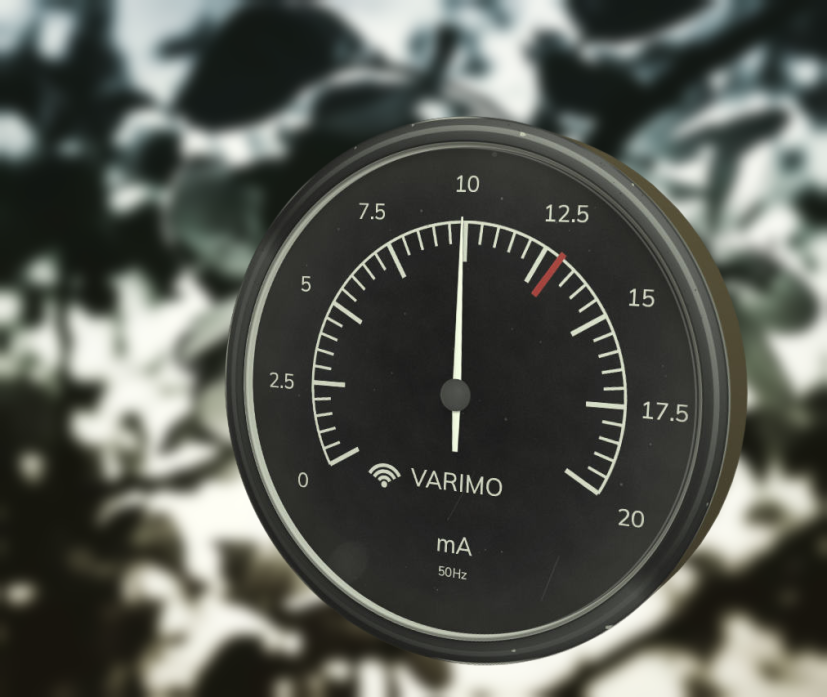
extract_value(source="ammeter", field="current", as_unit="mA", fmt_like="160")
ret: 10
